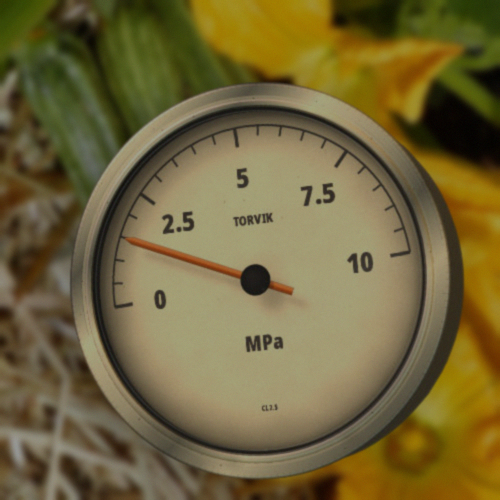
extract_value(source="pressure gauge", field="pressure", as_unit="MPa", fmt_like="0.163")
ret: 1.5
